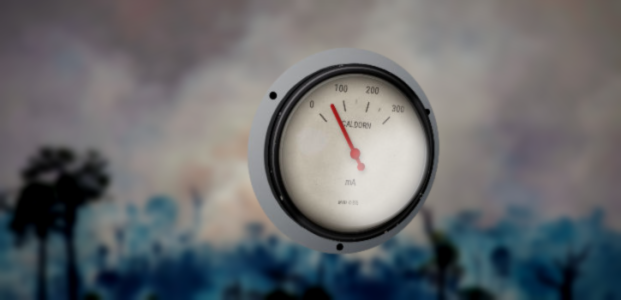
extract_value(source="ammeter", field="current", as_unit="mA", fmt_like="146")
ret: 50
